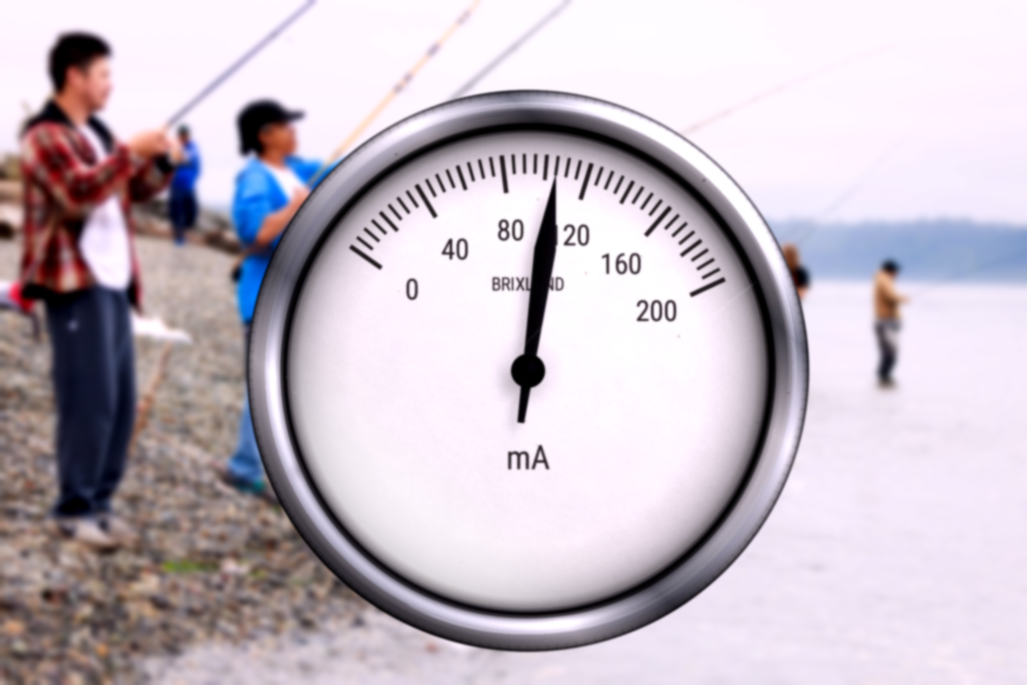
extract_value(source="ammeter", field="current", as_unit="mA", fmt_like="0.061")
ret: 105
